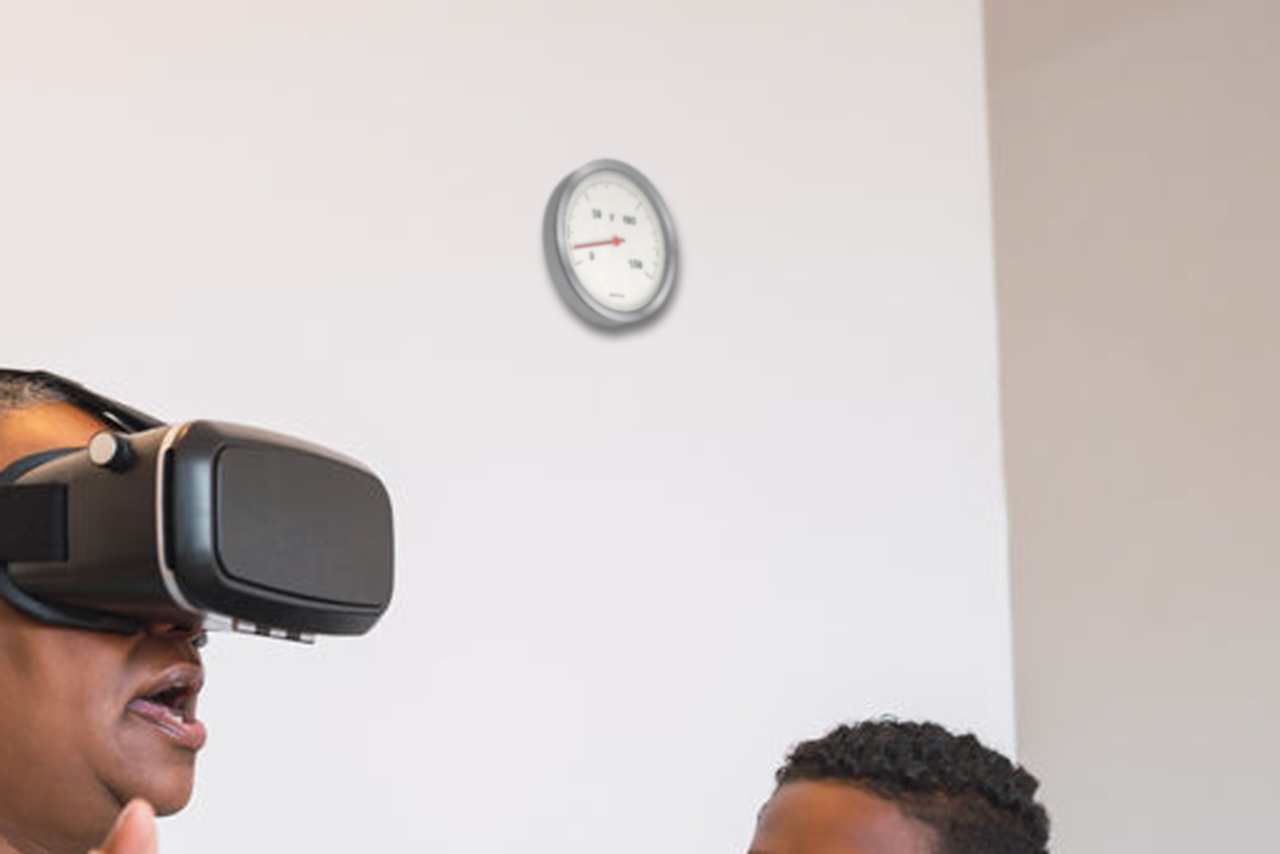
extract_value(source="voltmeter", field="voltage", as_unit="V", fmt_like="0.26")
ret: 10
